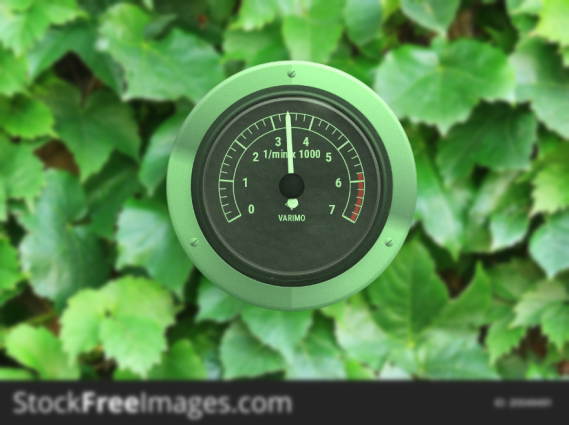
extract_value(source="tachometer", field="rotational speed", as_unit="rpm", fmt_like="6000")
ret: 3400
